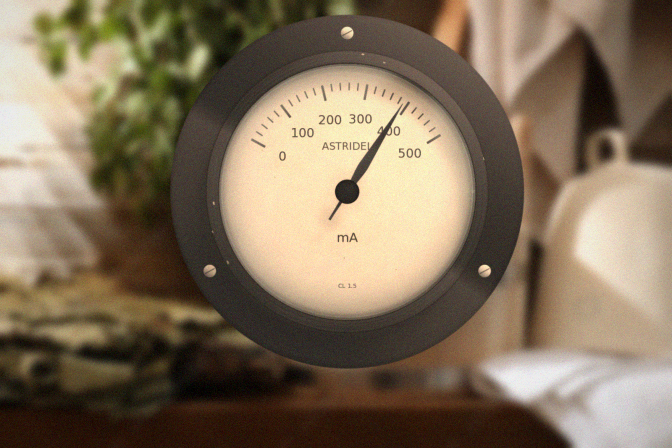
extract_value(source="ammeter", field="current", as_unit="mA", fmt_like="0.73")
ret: 390
